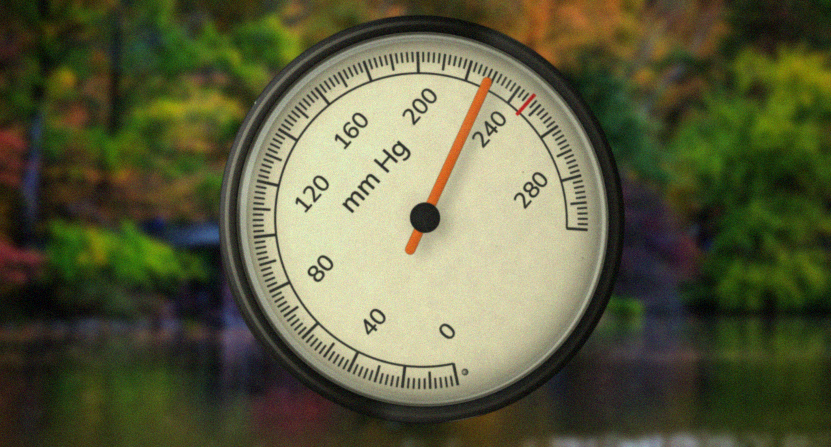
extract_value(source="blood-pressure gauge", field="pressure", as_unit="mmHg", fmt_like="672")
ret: 228
